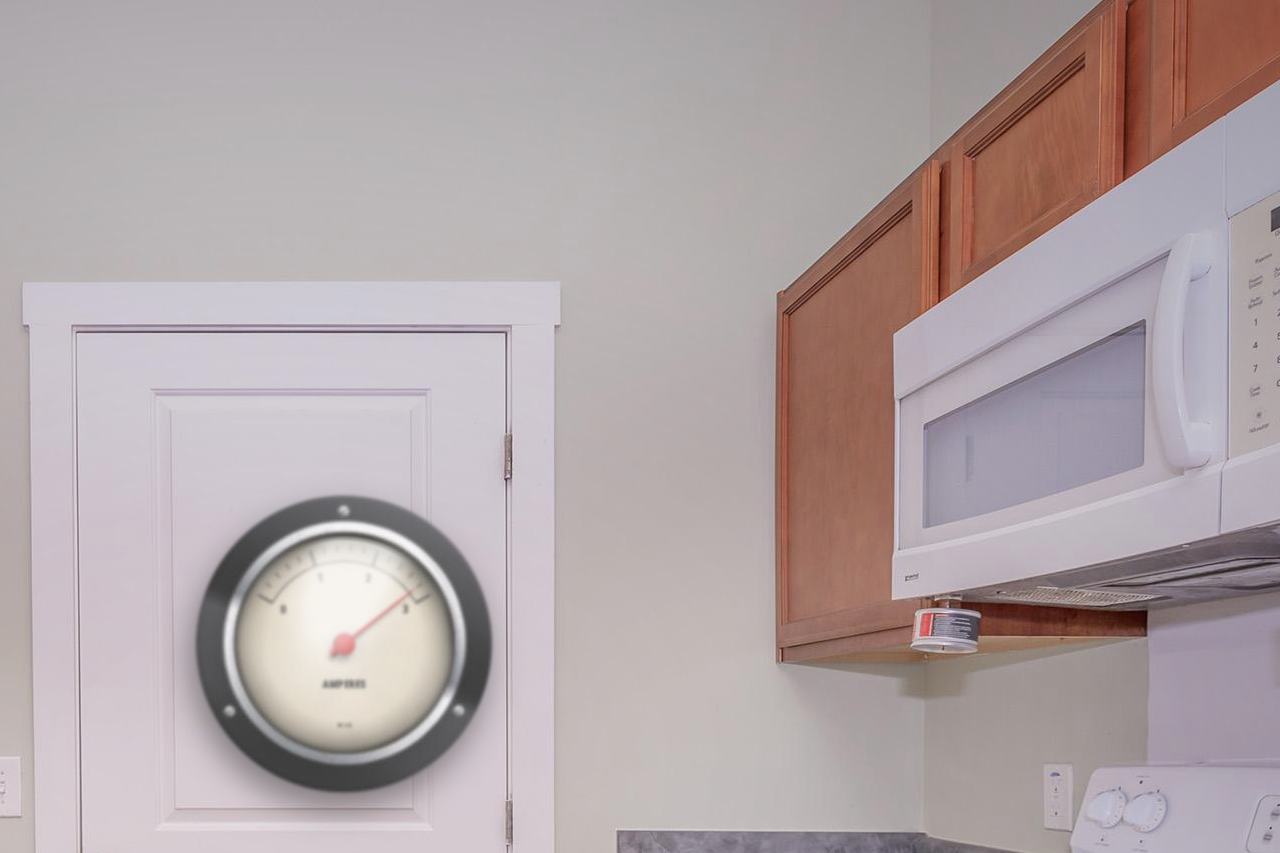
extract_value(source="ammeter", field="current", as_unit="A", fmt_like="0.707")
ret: 2.8
